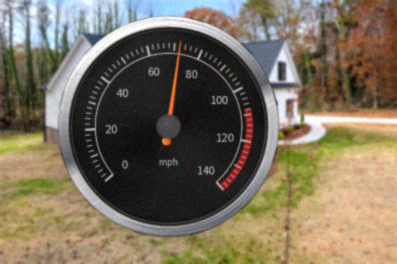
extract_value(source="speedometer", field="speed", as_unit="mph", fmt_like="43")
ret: 72
